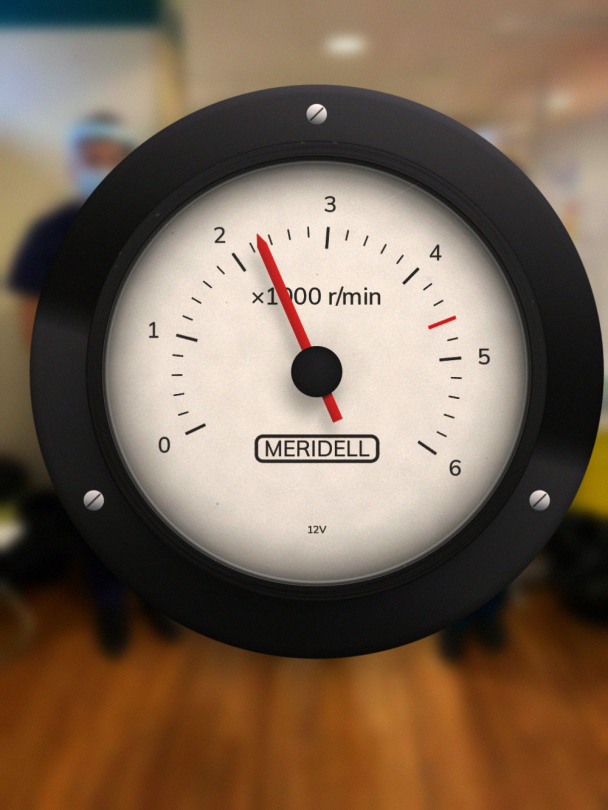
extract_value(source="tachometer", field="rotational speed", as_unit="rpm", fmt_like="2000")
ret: 2300
